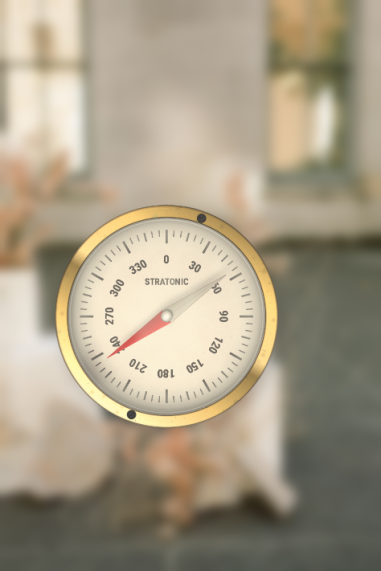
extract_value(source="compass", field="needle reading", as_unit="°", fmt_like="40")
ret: 235
